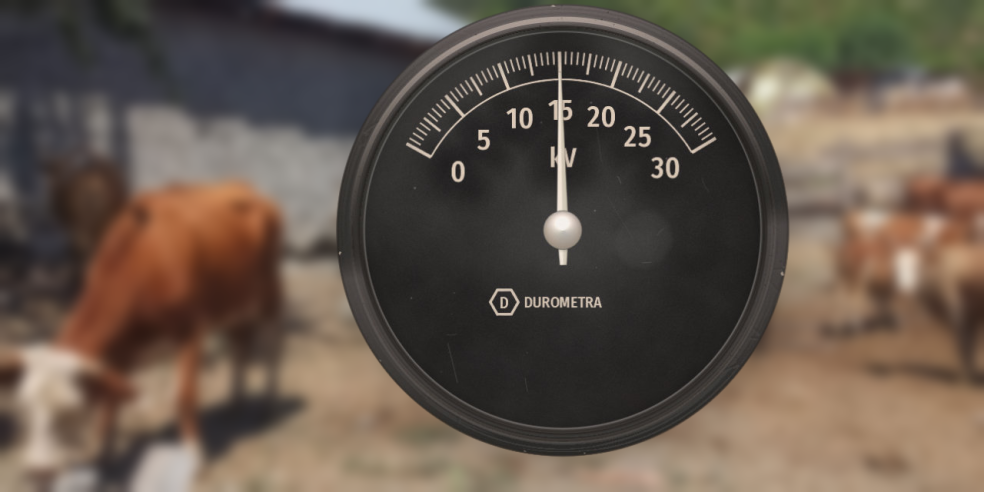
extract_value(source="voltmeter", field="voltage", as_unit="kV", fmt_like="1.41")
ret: 15
